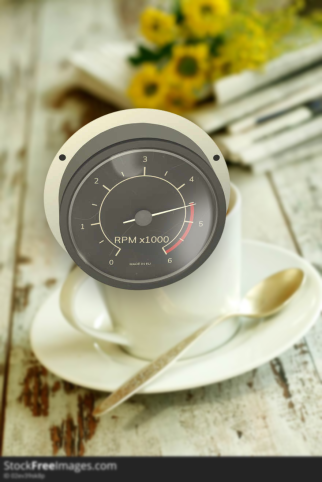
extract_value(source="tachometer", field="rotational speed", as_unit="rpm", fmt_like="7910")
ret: 4500
